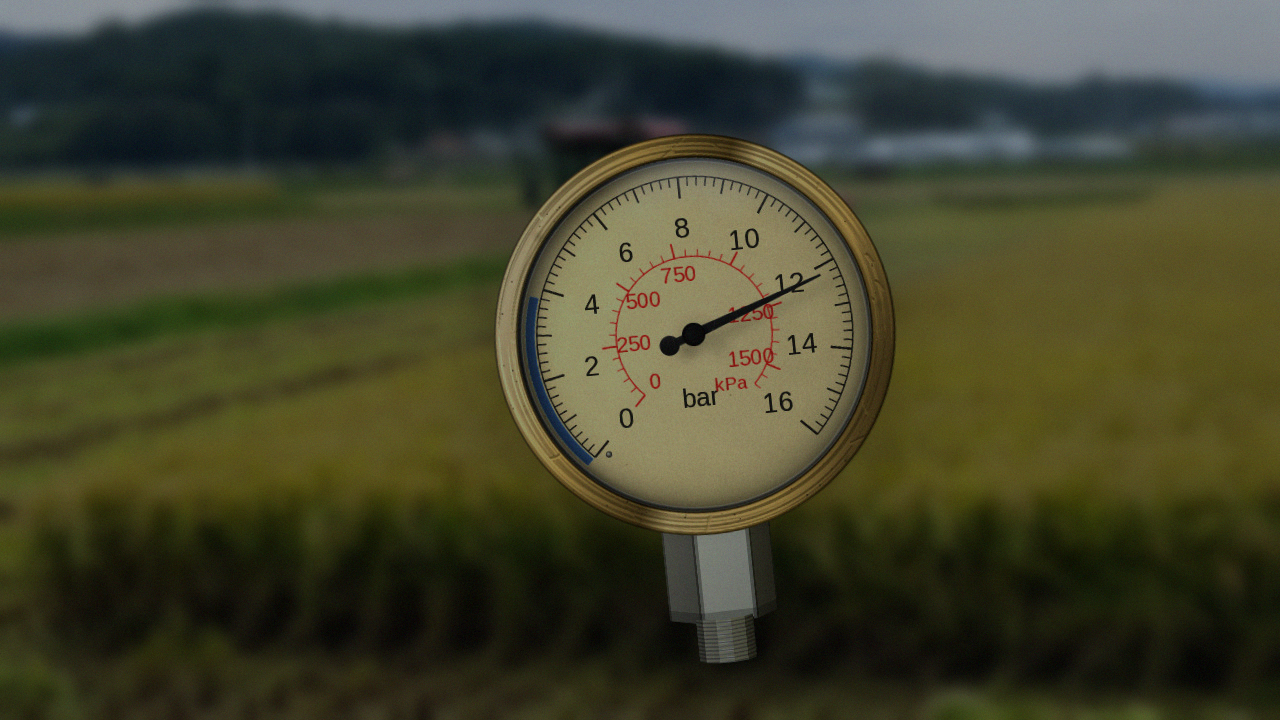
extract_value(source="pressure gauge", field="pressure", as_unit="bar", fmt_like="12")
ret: 12.2
